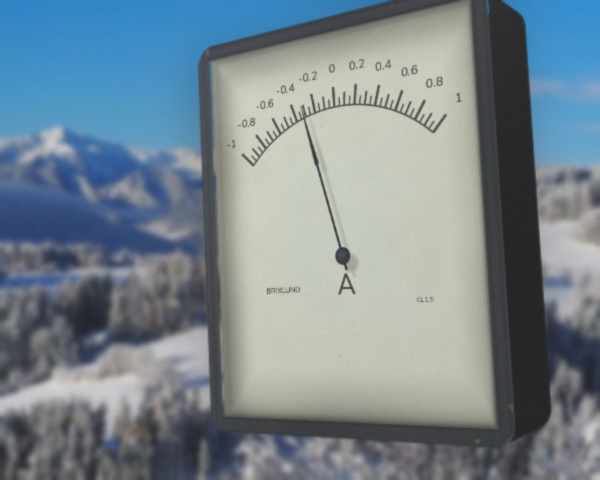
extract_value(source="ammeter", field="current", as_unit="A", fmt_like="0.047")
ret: -0.3
